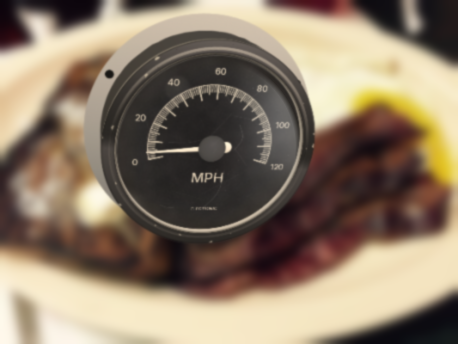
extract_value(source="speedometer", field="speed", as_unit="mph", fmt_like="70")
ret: 5
